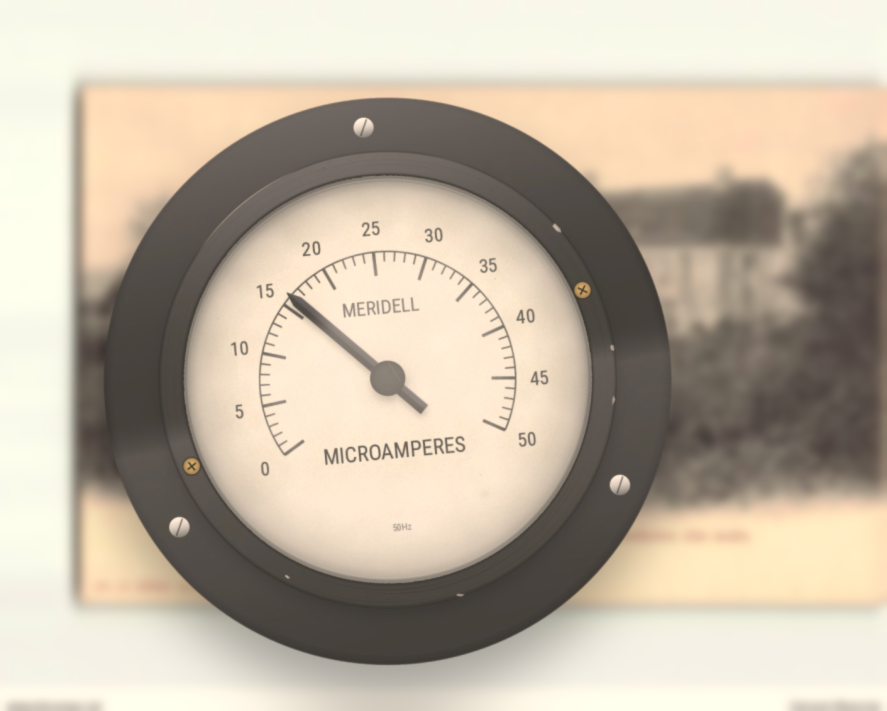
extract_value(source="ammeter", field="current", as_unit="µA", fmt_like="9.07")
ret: 16
